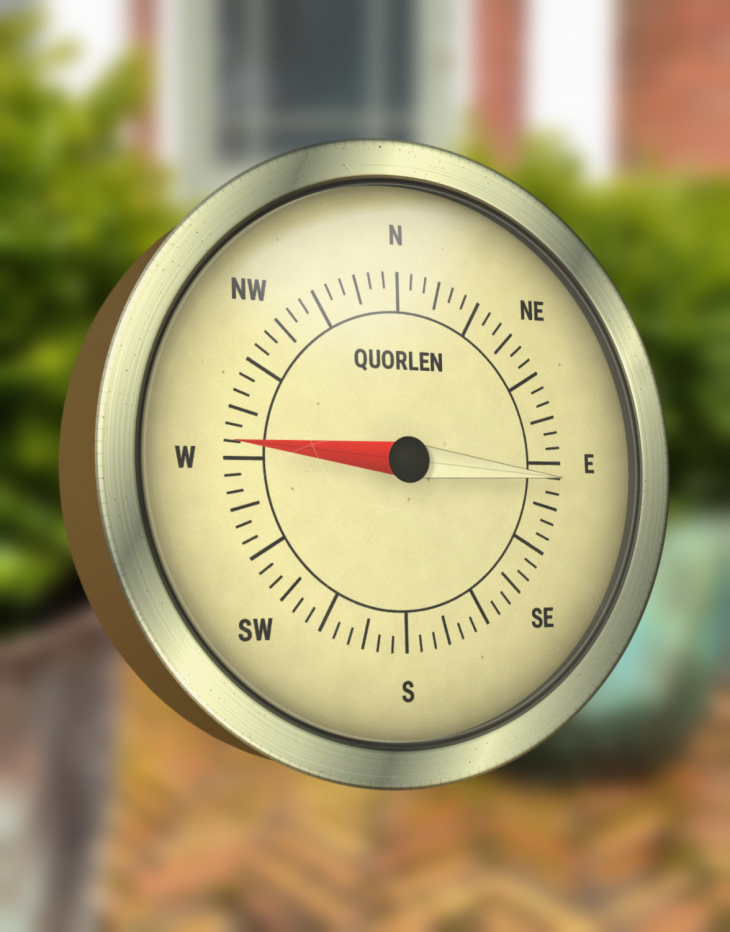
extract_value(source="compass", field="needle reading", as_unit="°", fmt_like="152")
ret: 275
